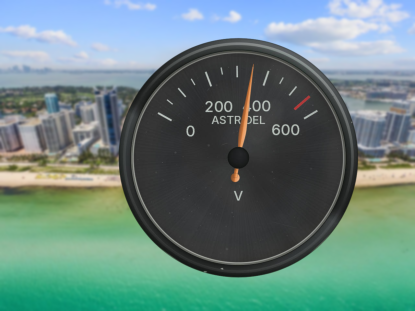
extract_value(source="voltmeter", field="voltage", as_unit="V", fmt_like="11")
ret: 350
